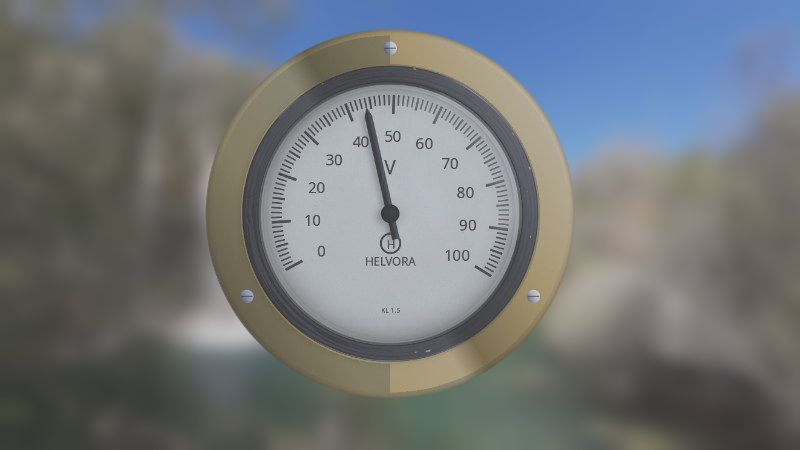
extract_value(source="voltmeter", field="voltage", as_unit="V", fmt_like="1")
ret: 44
